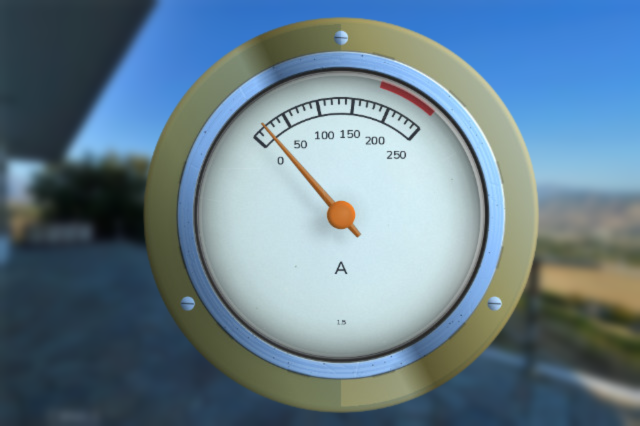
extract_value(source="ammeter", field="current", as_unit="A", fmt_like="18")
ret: 20
